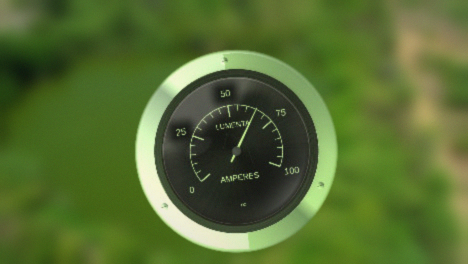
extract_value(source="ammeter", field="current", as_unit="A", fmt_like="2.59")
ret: 65
